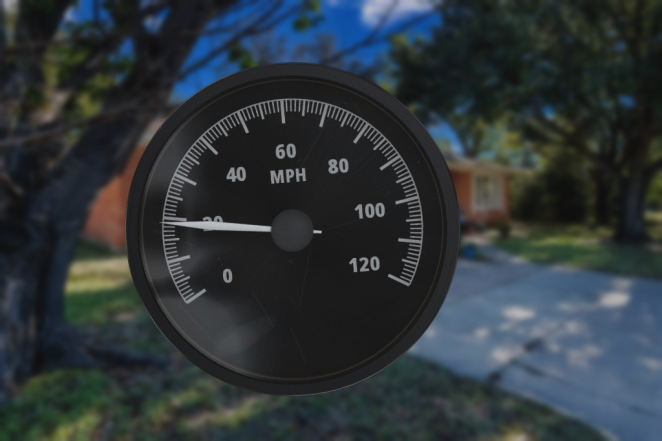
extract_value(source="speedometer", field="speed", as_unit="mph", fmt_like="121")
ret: 19
